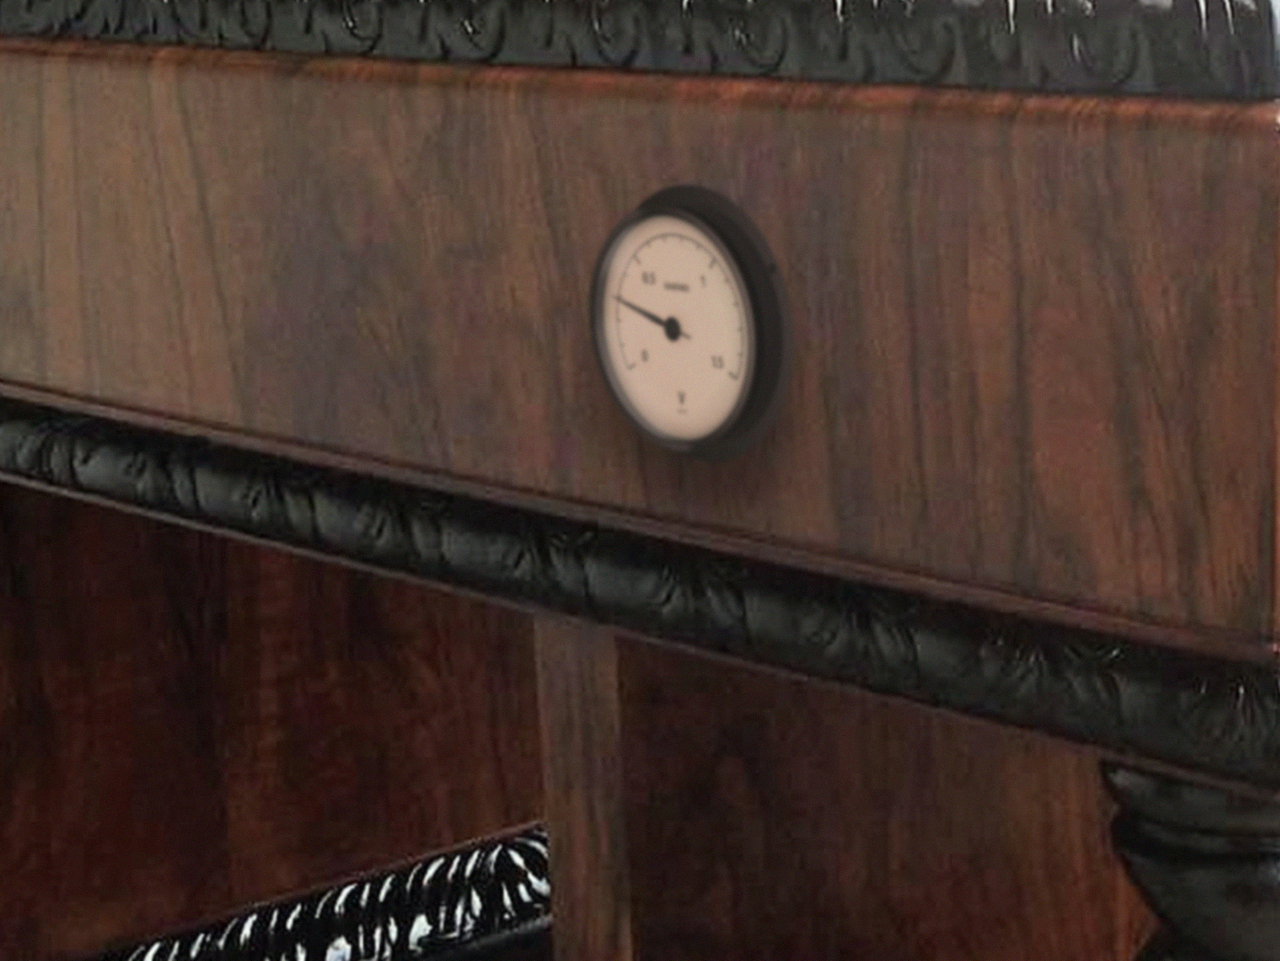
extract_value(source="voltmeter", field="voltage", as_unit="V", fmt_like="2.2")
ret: 0.3
